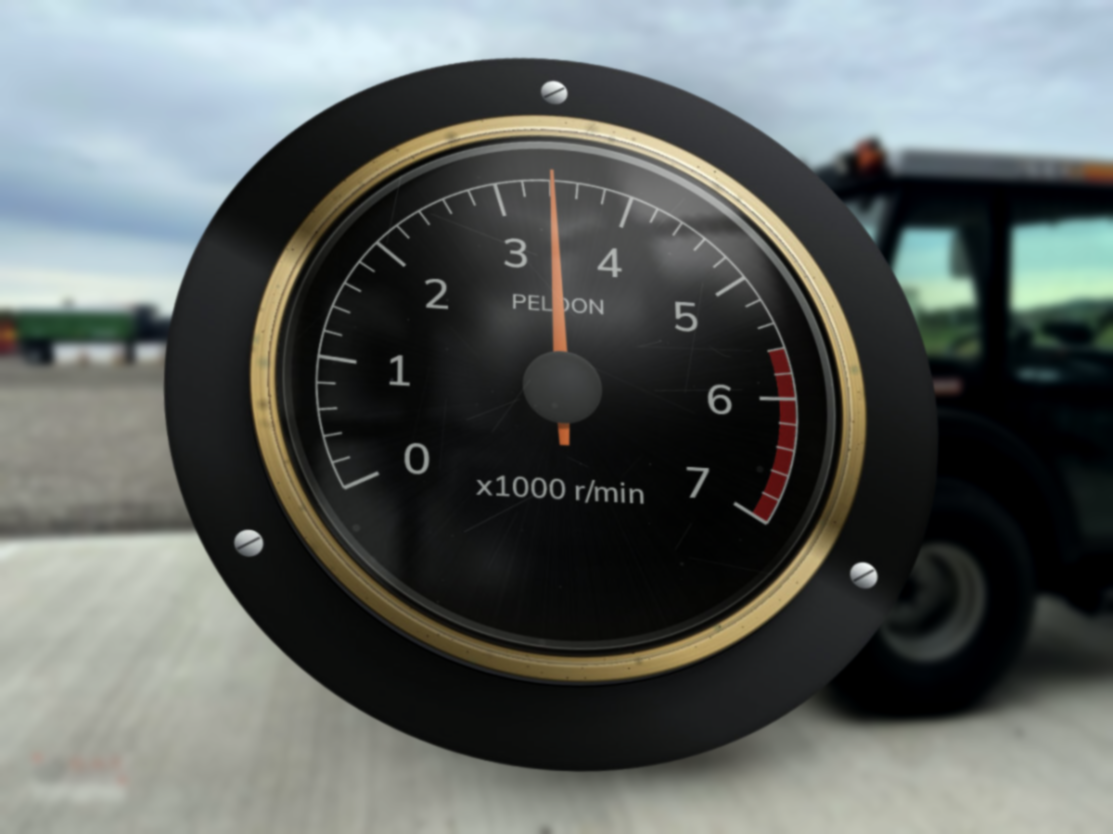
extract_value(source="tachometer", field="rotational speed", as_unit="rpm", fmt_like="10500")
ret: 3400
